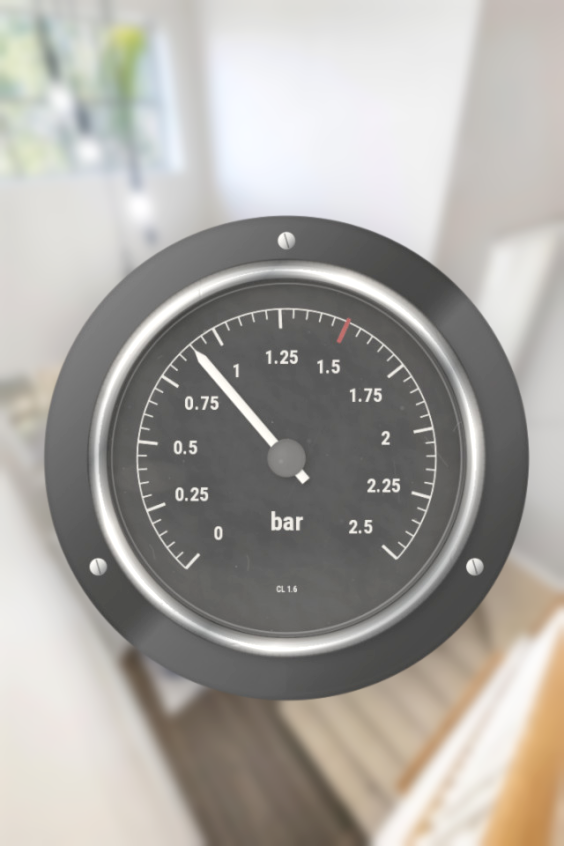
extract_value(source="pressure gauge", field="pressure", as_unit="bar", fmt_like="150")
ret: 0.9
